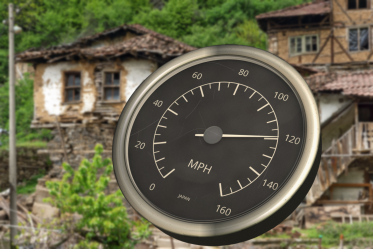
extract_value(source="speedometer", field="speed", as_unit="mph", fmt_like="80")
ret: 120
